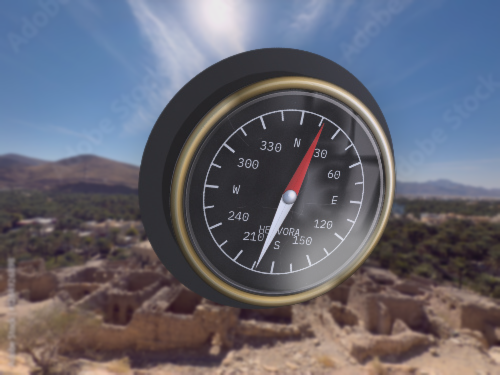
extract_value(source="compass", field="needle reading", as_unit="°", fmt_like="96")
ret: 15
